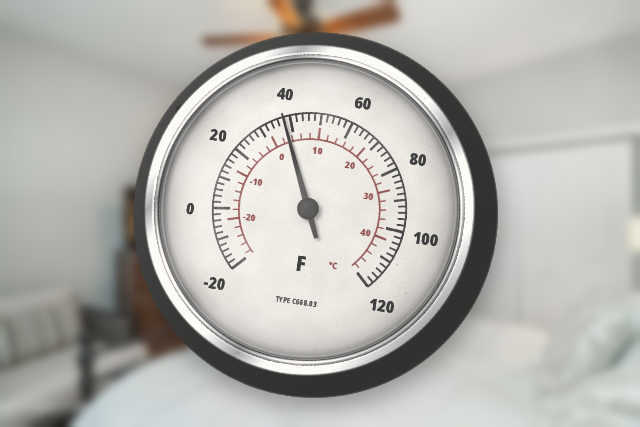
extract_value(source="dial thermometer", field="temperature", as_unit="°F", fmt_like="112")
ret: 38
